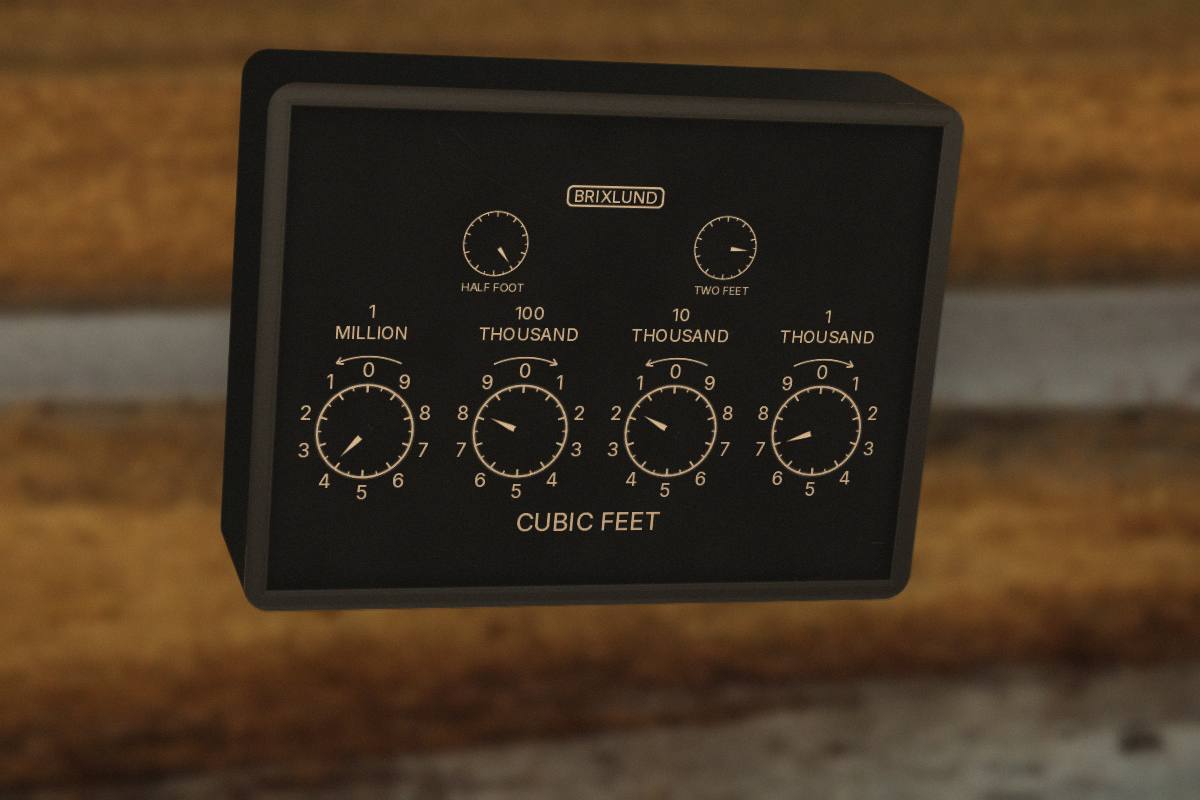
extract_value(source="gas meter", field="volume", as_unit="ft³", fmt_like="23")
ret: 381700
